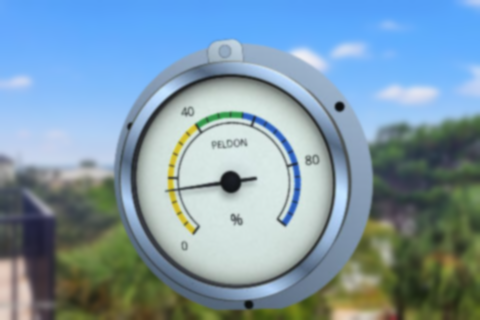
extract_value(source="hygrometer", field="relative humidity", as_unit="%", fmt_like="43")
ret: 16
